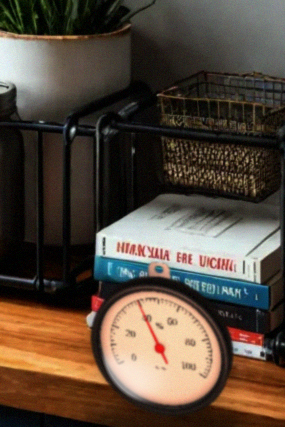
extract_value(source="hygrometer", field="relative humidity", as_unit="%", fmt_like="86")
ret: 40
